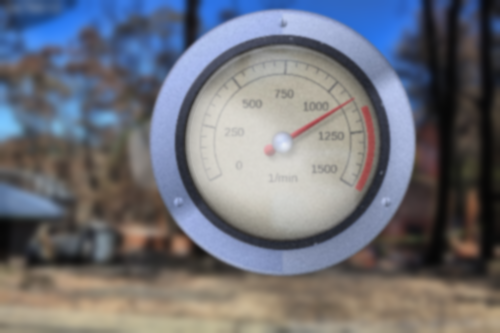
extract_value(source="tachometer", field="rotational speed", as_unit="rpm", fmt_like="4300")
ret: 1100
